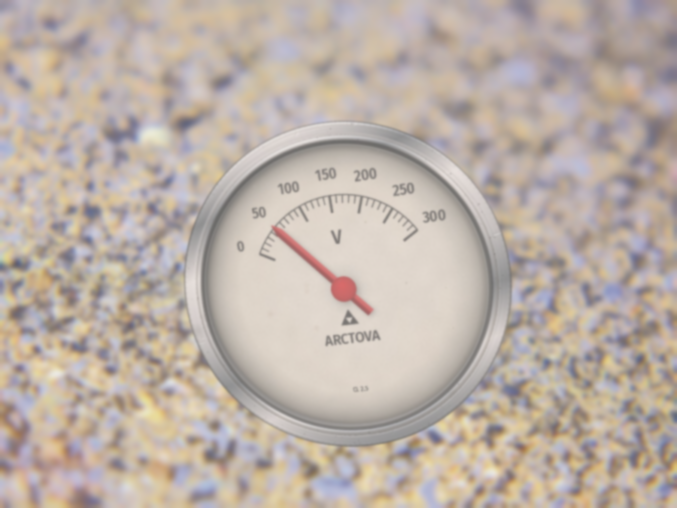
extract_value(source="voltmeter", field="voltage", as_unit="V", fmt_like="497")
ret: 50
